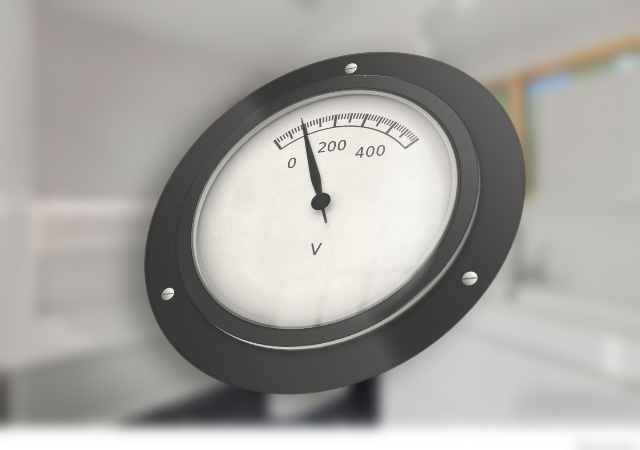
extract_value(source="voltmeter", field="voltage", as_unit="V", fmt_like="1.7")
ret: 100
